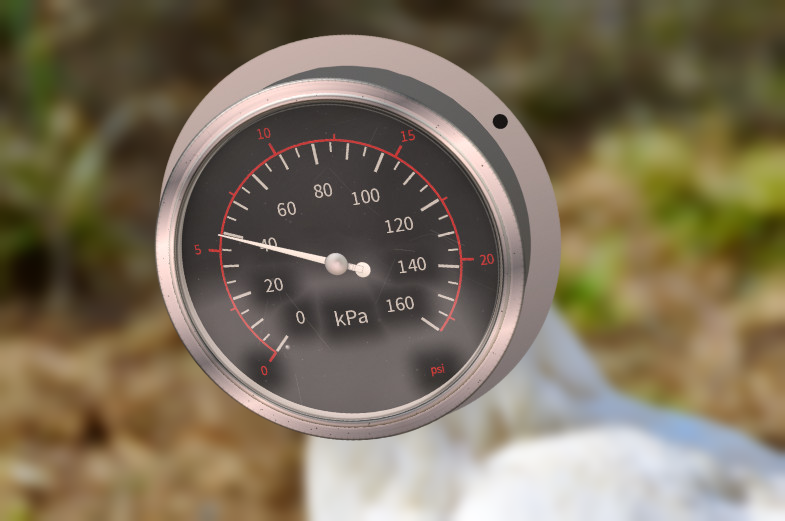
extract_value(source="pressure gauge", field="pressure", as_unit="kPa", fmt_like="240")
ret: 40
